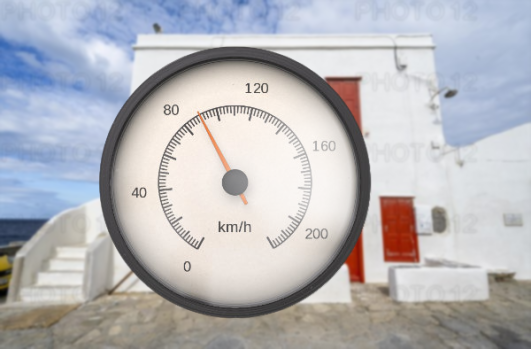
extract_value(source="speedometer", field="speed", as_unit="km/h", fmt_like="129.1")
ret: 90
